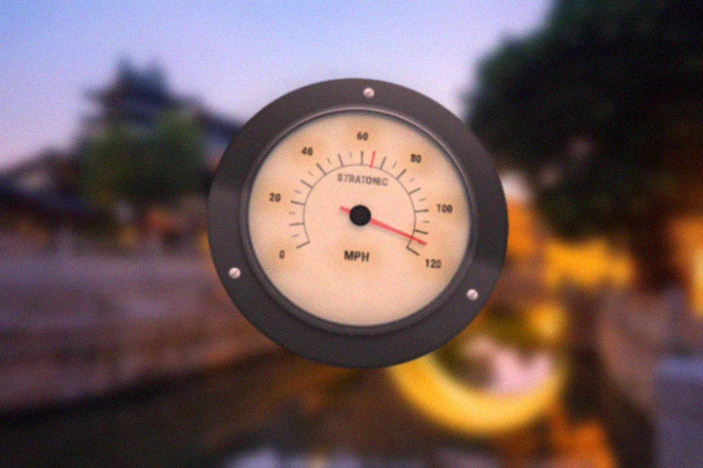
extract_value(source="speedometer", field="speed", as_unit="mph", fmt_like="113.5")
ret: 115
